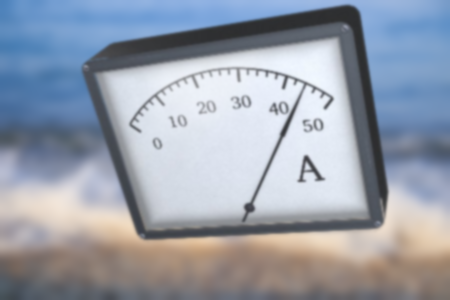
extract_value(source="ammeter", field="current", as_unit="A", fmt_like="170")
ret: 44
